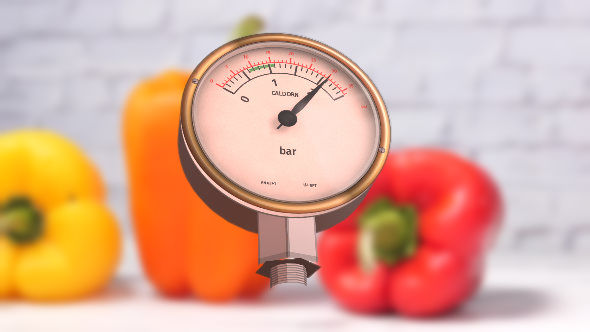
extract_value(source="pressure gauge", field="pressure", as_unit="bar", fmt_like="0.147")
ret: 2.1
